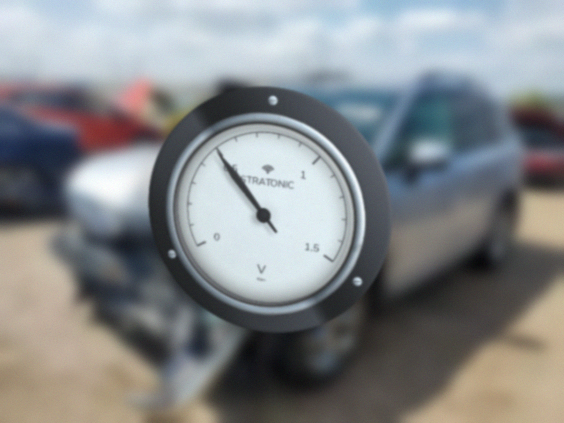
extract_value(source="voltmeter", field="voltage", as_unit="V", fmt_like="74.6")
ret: 0.5
